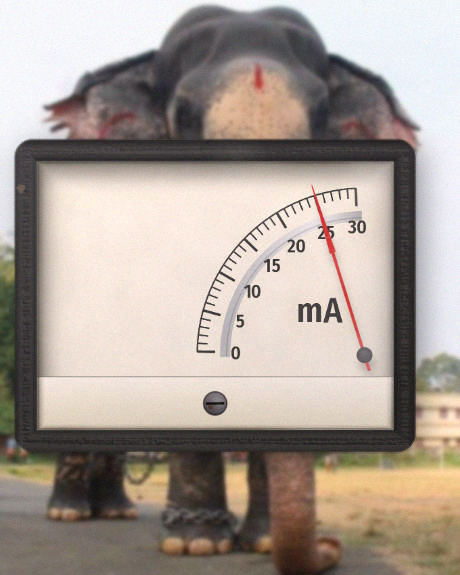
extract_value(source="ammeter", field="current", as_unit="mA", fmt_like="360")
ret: 25
